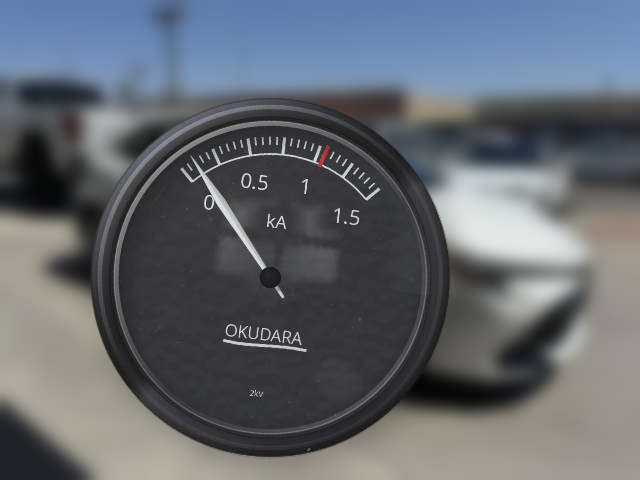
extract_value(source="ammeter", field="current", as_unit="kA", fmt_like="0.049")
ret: 0.1
